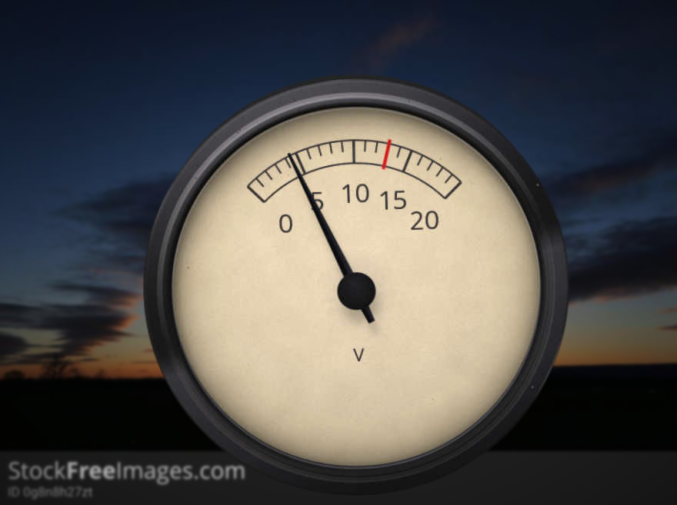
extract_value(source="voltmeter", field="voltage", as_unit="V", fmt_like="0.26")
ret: 4.5
